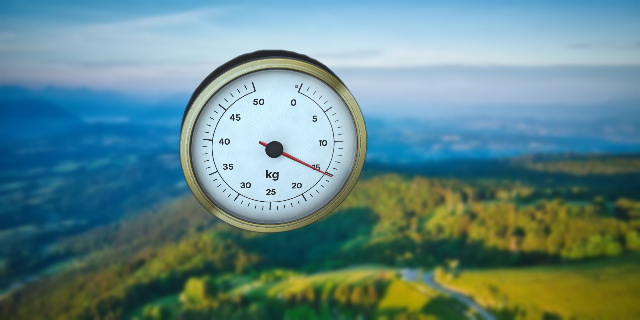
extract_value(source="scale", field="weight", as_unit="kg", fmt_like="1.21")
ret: 15
